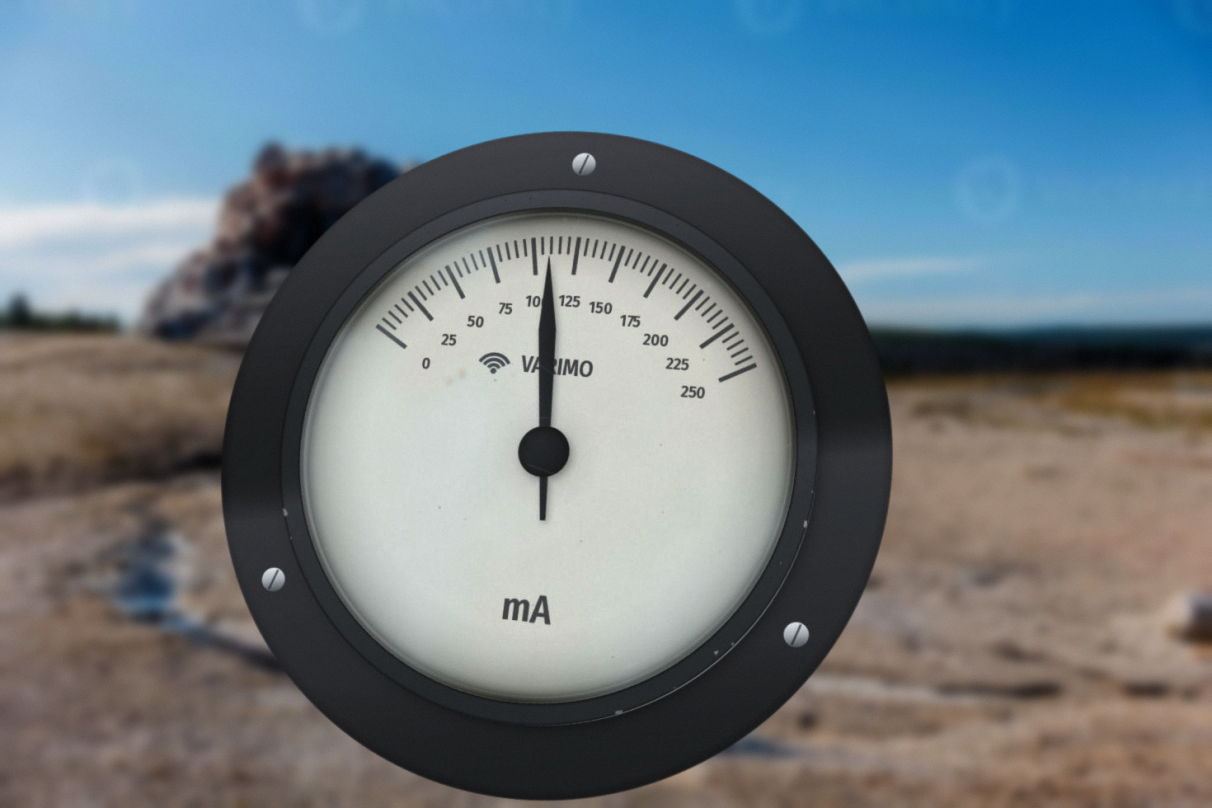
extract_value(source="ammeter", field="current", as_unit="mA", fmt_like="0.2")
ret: 110
